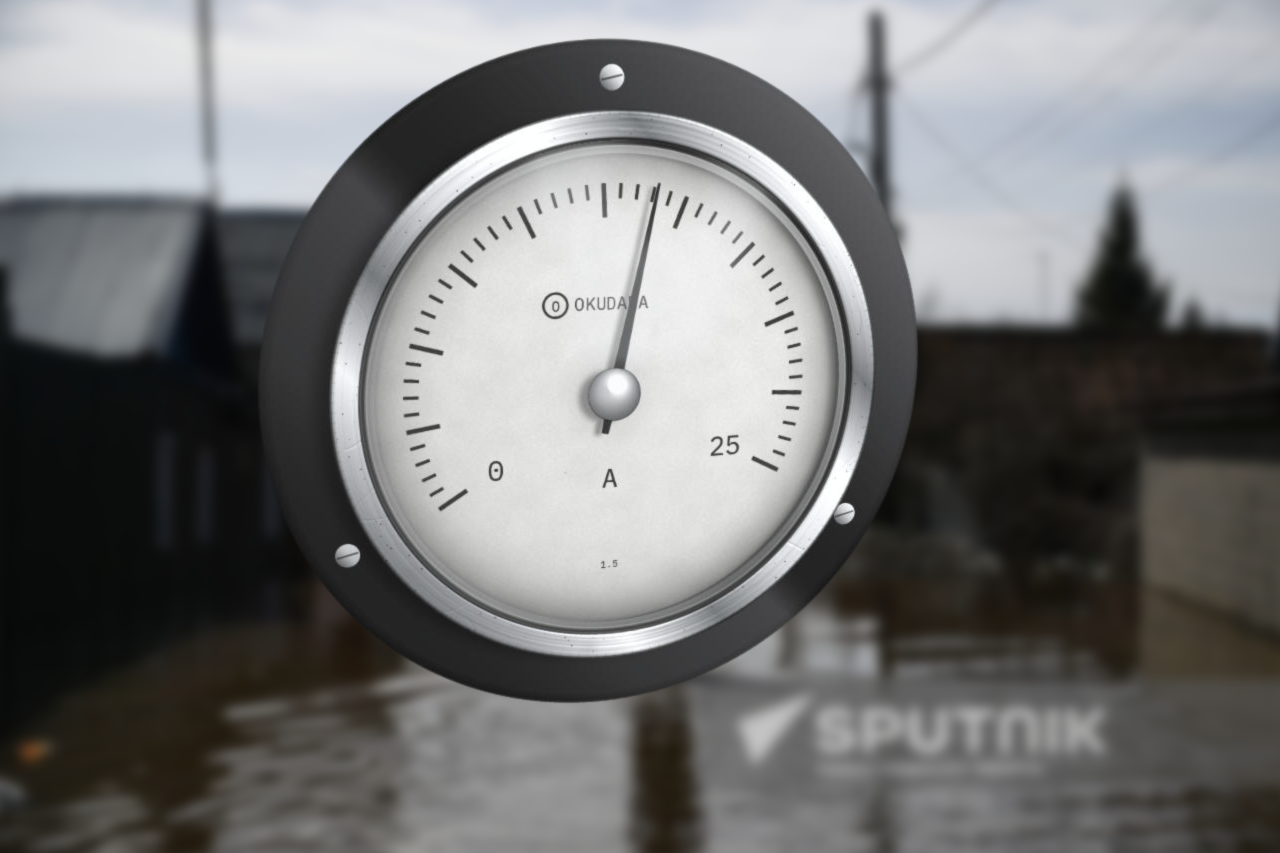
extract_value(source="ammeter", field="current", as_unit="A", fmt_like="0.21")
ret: 14
